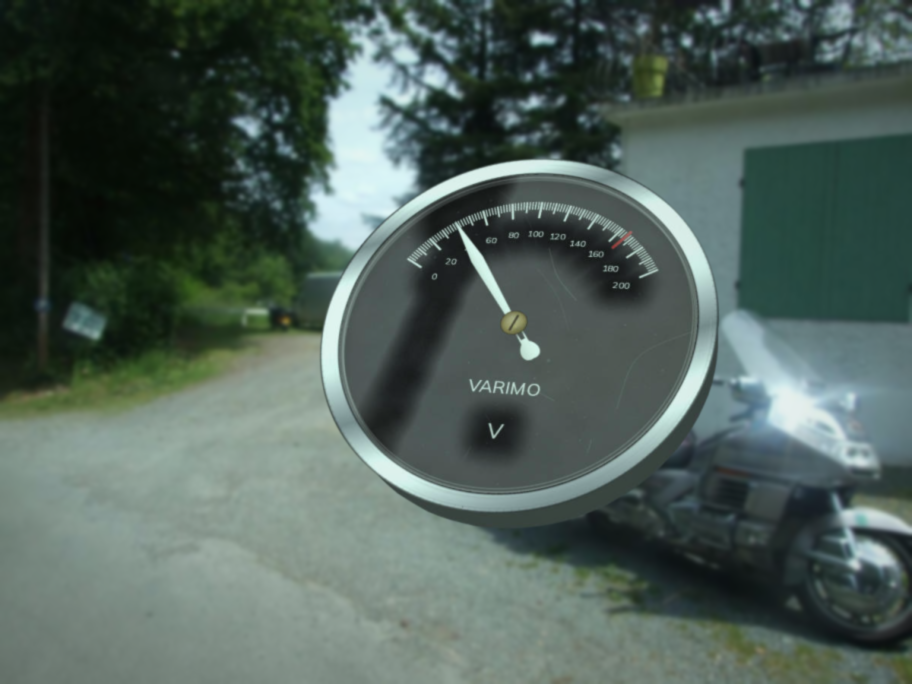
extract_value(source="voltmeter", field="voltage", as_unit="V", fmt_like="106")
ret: 40
